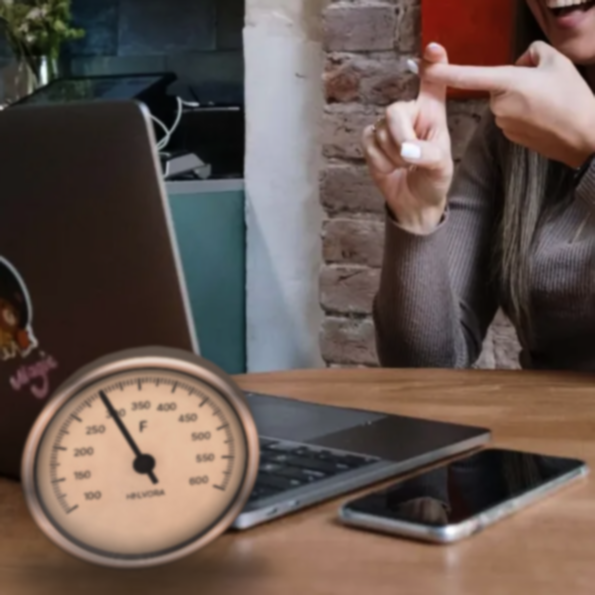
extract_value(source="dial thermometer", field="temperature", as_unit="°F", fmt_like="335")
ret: 300
